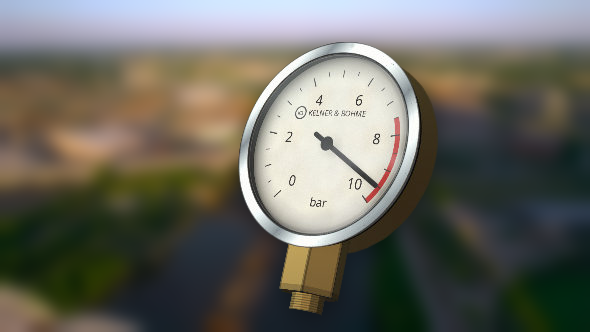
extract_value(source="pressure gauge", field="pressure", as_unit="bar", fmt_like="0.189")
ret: 9.5
